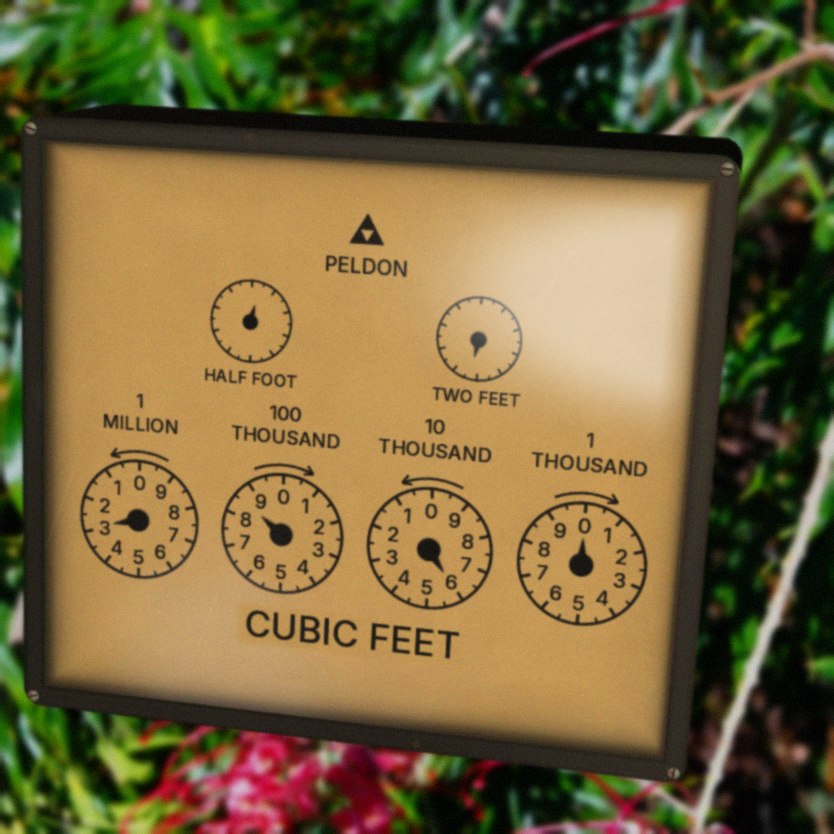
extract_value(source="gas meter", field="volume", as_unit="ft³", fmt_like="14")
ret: 286000
